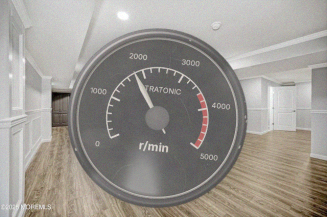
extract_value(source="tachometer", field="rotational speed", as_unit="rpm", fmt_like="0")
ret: 1800
